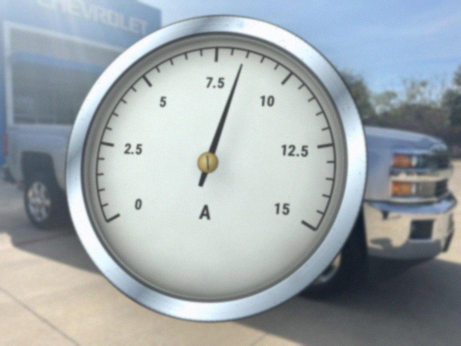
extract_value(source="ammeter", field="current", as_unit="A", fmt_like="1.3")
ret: 8.5
